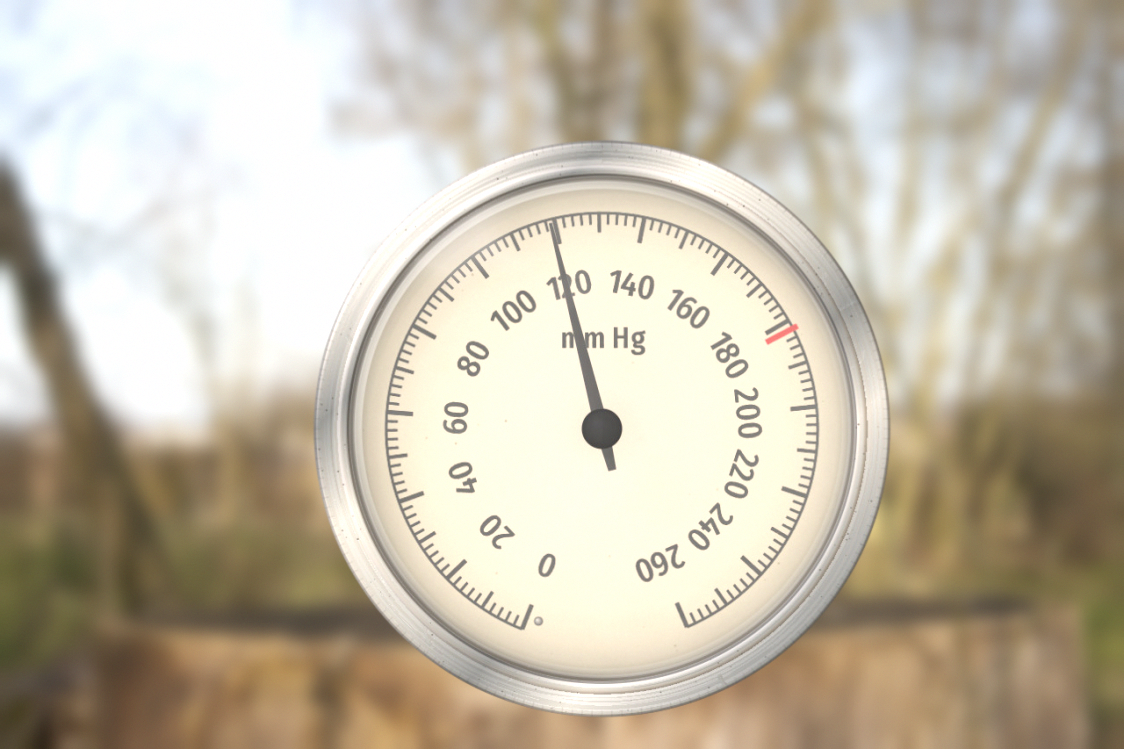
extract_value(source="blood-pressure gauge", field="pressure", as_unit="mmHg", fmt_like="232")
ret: 119
